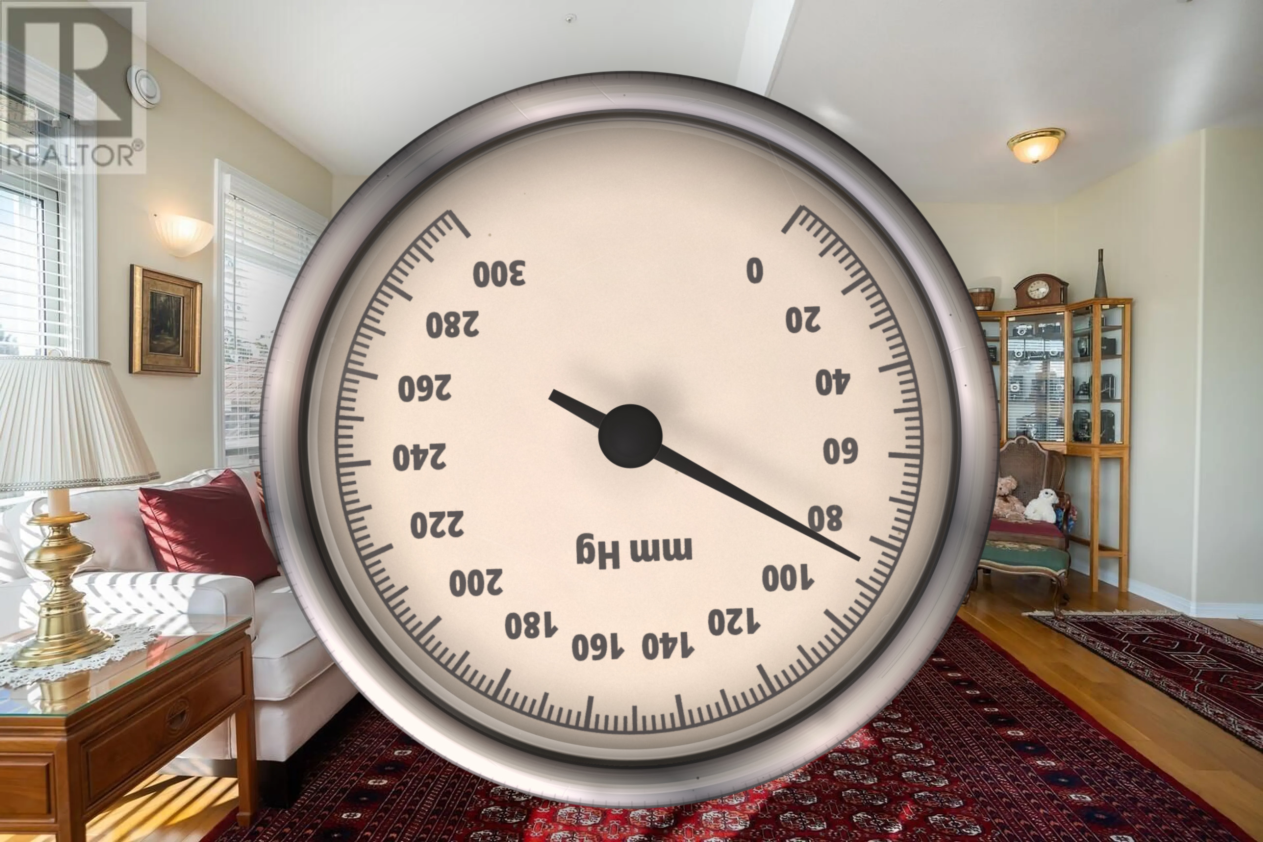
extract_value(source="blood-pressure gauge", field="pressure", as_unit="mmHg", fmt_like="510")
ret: 86
